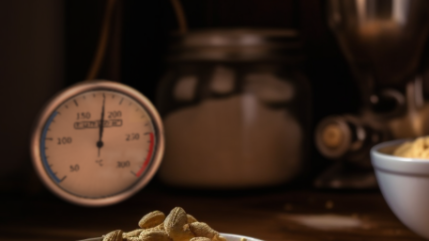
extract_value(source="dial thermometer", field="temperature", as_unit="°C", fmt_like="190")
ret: 180
